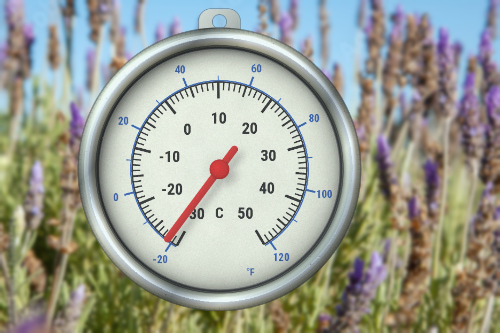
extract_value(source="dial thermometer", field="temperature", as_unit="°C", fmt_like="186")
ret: -28
